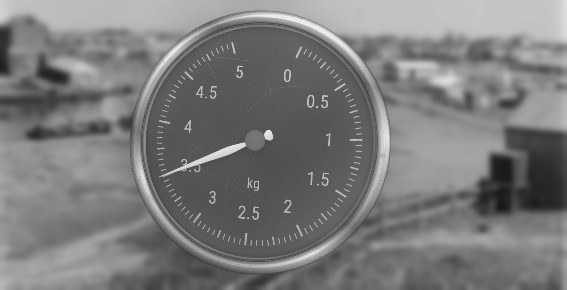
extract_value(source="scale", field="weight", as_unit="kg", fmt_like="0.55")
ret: 3.5
